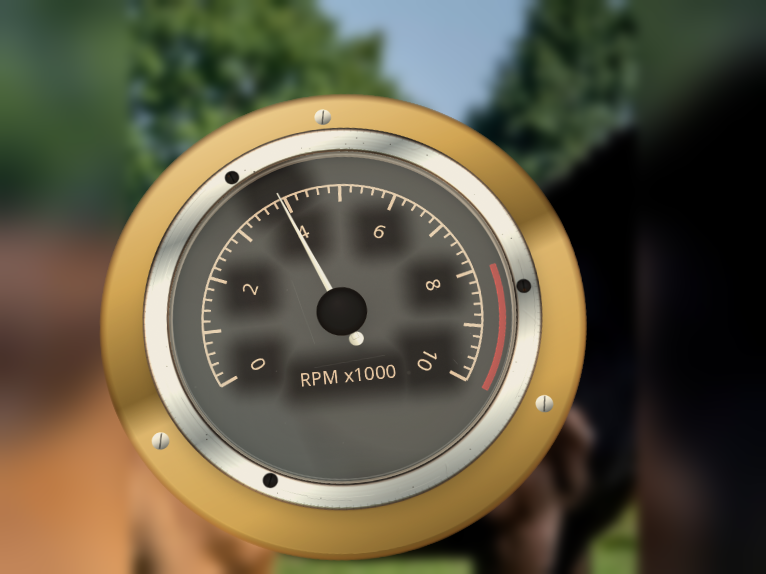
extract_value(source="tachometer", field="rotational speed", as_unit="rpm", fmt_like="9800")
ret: 3900
